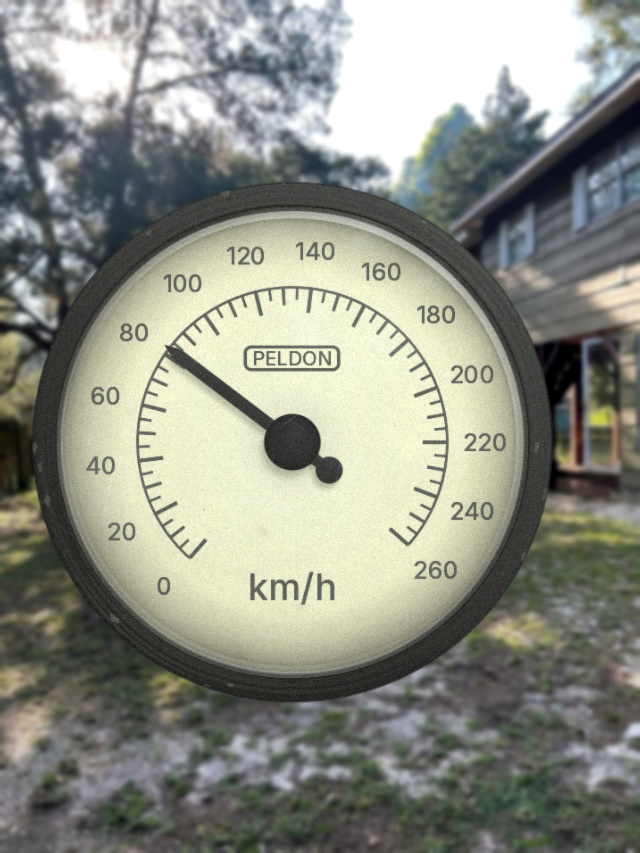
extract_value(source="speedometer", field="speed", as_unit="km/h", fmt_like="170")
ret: 82.5
